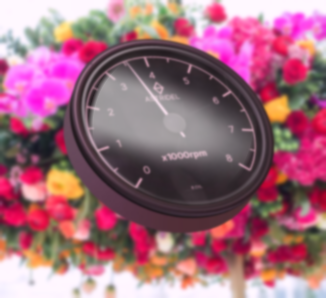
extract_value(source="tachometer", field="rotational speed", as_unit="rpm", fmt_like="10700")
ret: 3500
